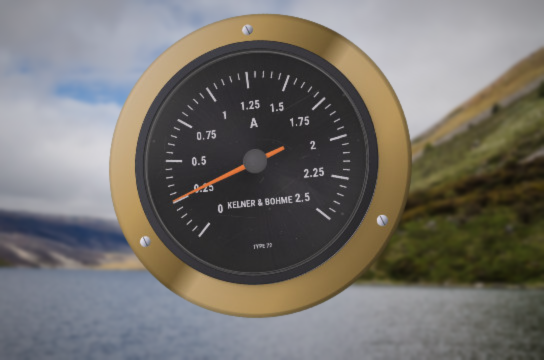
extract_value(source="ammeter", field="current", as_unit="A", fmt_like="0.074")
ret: 0.25
